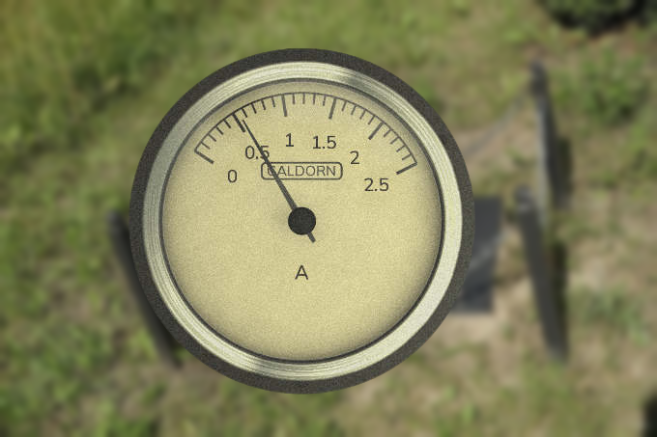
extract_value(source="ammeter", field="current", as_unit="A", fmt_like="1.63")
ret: 0.55
